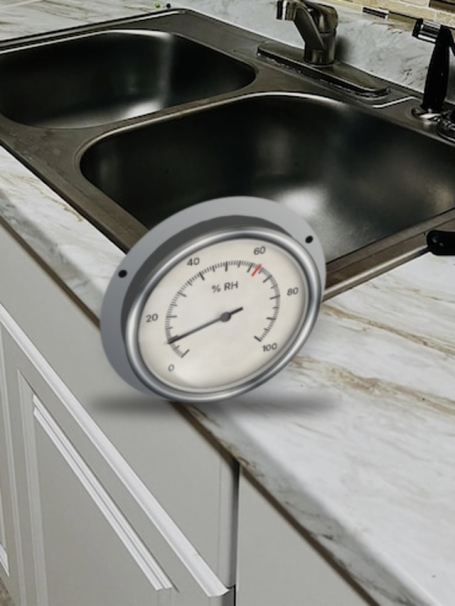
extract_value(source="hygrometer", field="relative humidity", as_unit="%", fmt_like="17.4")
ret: 10
